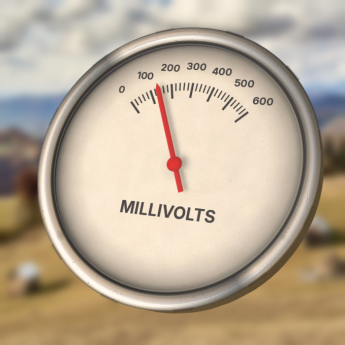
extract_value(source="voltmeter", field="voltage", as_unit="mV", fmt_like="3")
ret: 140
